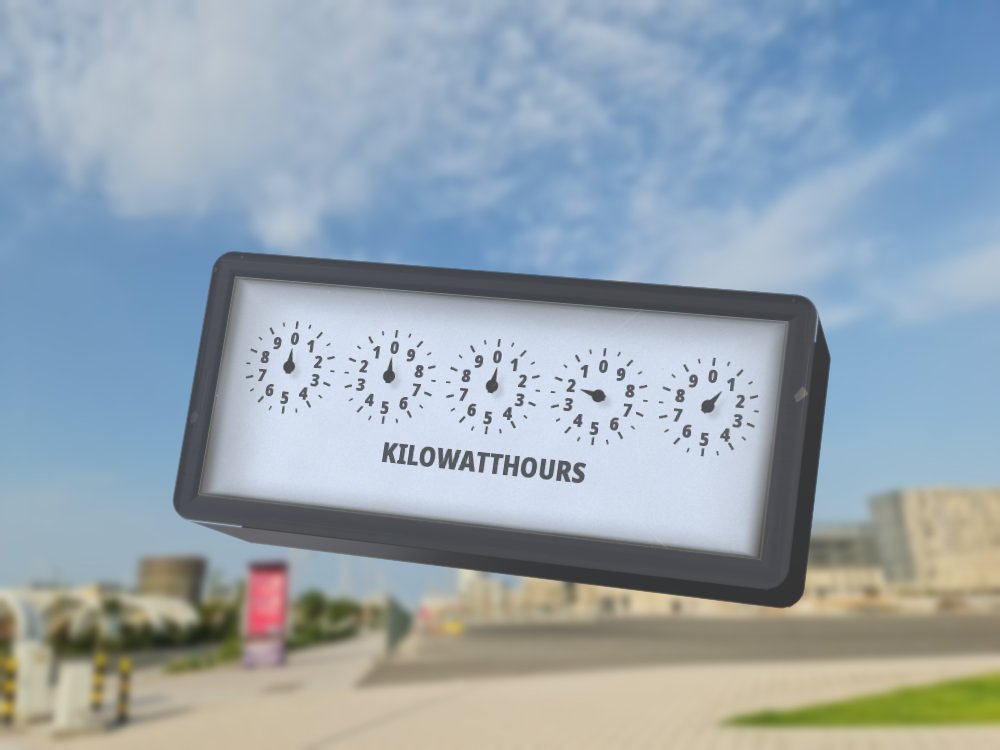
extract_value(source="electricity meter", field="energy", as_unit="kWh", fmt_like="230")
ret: 21
